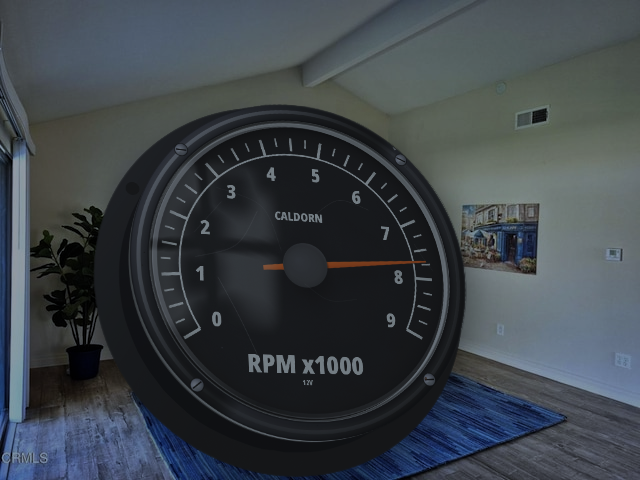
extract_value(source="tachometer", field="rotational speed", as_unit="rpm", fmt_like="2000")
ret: 7750
